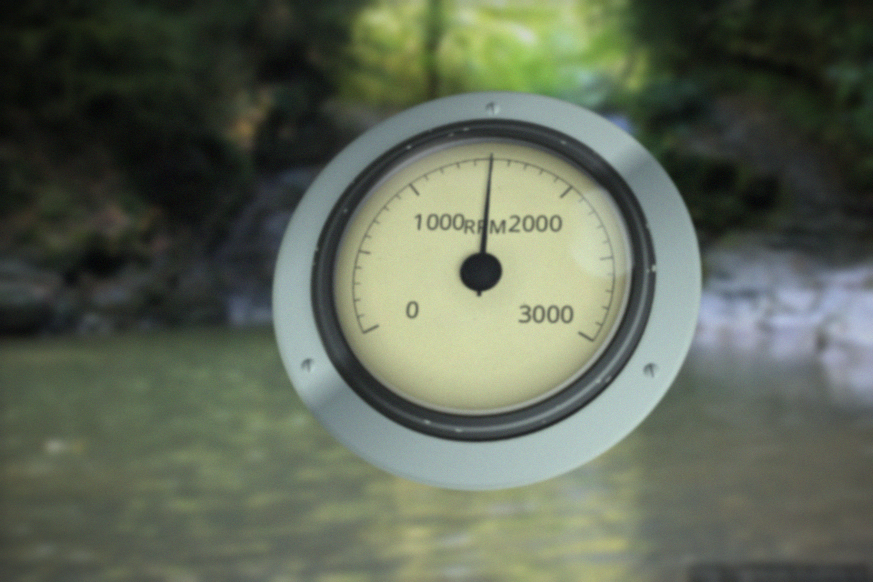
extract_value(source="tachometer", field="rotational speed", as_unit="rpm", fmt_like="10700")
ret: 1500
